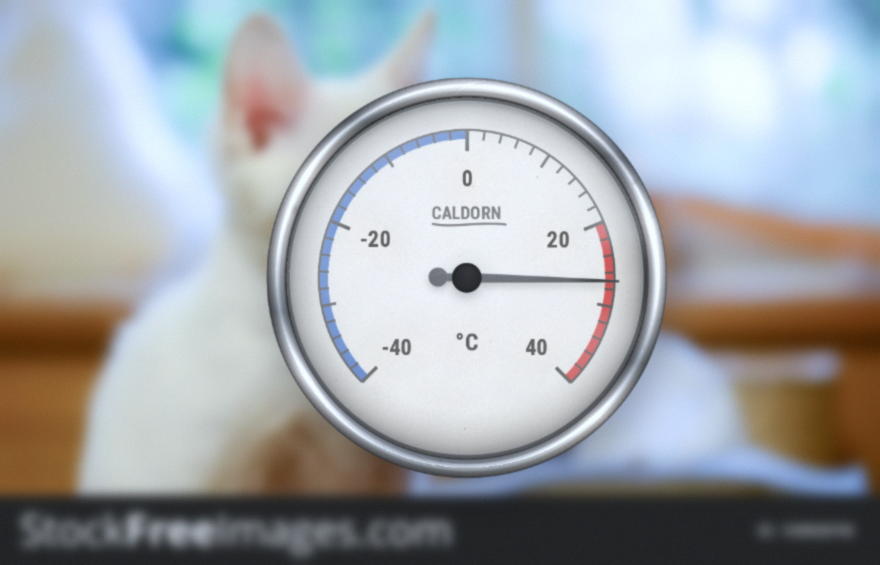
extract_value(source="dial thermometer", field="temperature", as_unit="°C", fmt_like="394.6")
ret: 27
